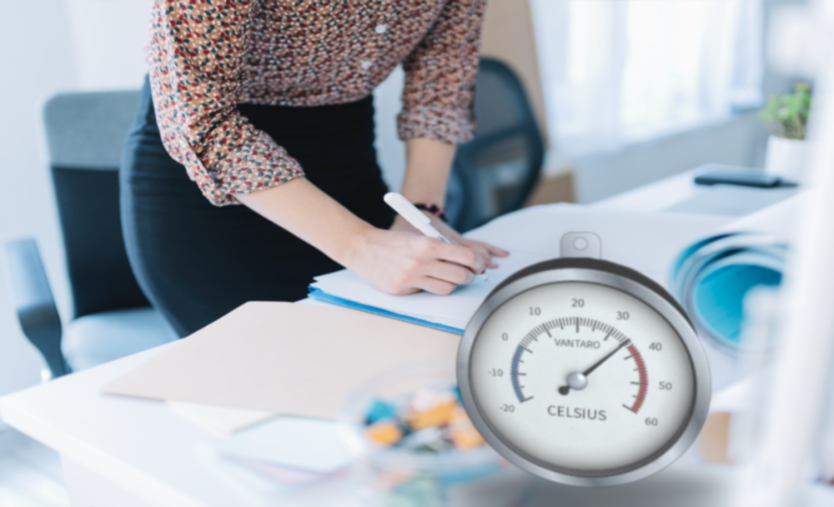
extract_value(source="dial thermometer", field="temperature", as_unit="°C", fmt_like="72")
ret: 35
